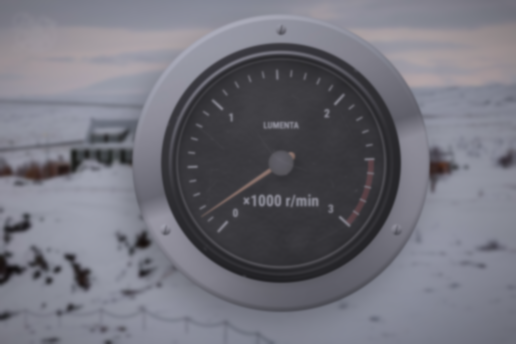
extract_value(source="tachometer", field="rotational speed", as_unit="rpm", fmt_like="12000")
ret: 150
